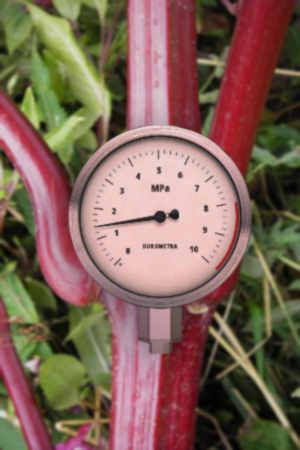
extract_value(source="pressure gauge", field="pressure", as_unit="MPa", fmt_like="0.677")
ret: 1.4
